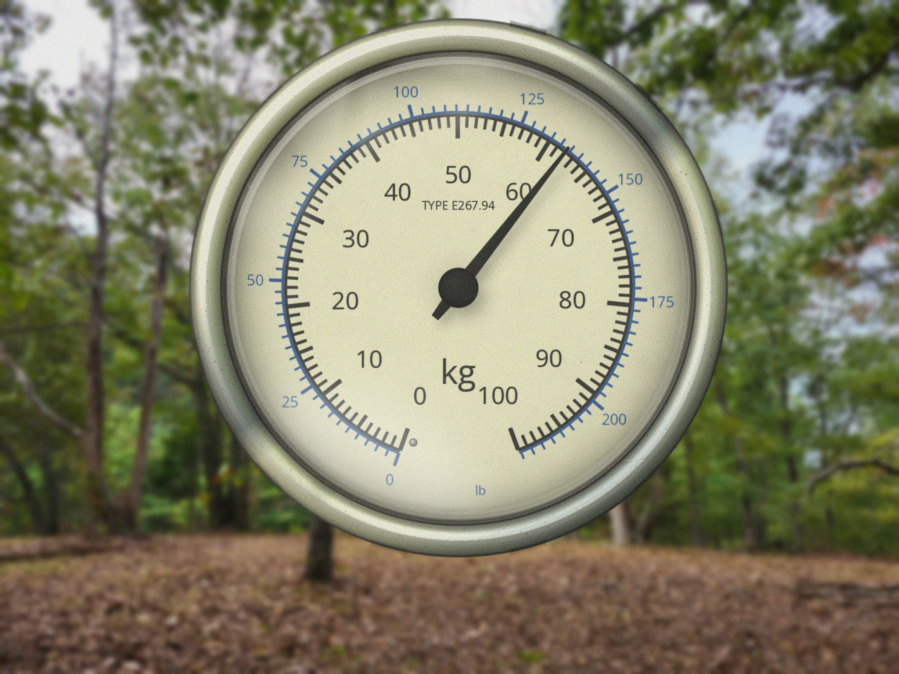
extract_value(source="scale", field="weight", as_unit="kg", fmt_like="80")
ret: 62
